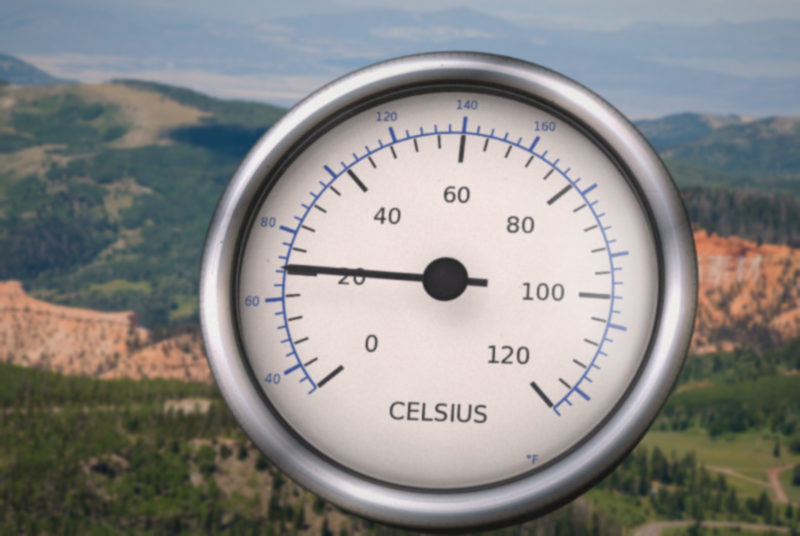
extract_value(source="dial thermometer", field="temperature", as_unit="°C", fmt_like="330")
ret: 20
